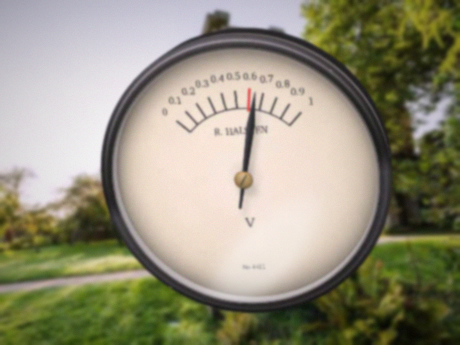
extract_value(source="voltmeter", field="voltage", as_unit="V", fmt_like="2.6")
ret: 0.65
